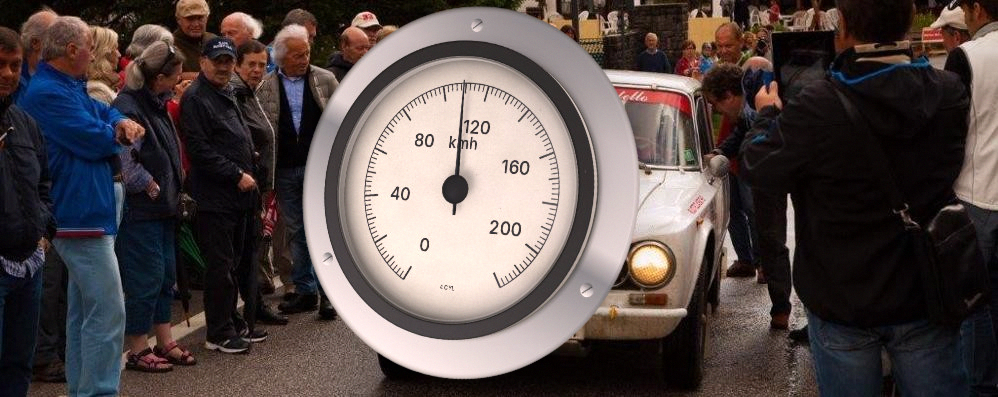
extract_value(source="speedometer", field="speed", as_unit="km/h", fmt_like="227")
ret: 110
